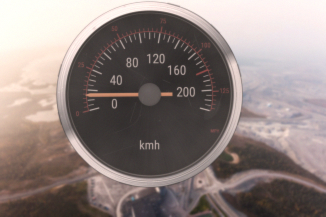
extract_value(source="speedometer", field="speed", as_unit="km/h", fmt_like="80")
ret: 15
